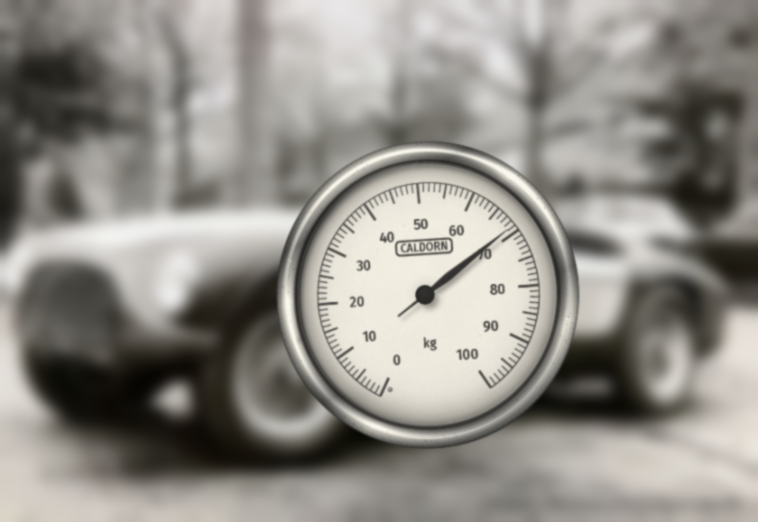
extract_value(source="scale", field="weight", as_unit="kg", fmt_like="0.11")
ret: 69
